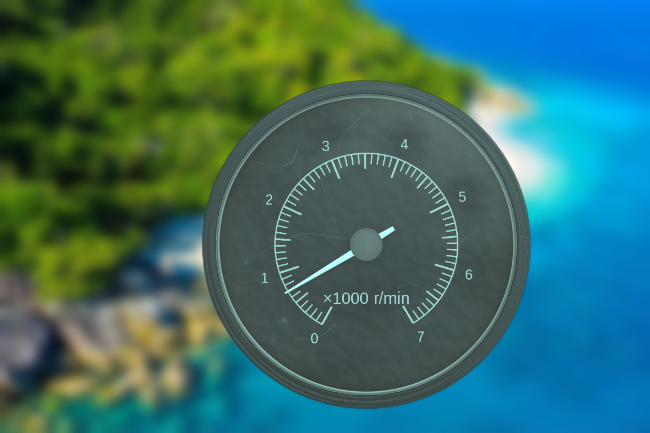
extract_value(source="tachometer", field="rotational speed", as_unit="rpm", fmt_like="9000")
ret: 700
